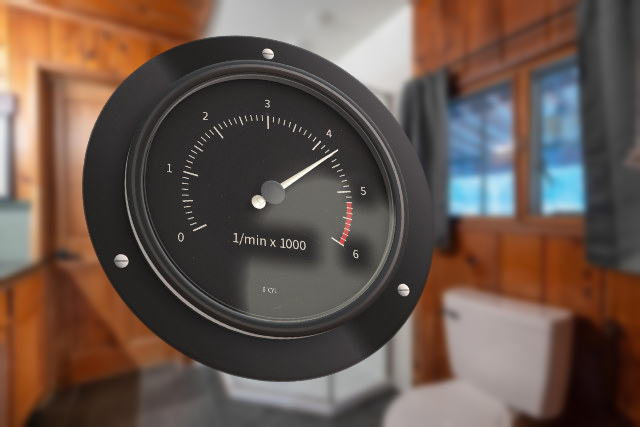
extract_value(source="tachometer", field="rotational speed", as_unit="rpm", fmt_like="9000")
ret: 4300
